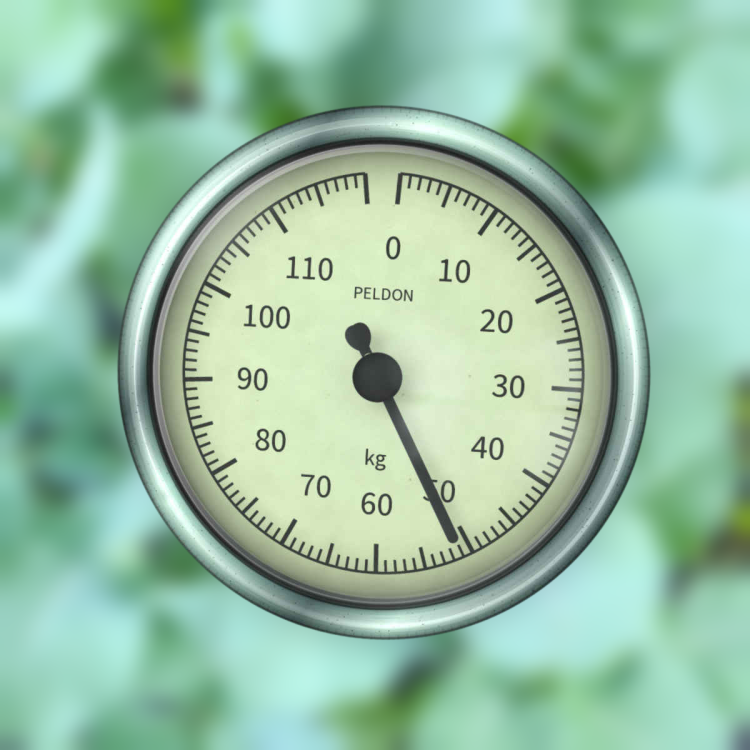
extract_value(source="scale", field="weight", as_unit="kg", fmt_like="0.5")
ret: 51
